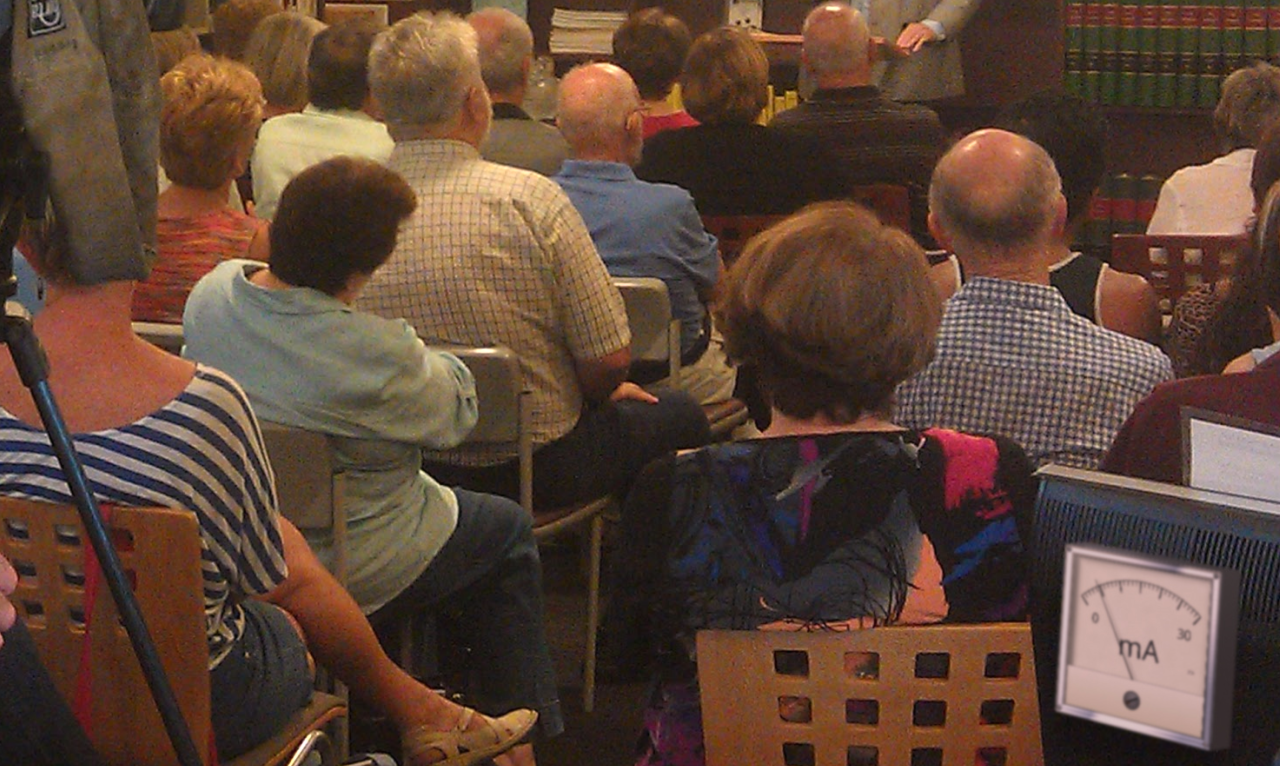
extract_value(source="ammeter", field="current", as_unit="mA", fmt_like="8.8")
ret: 5
